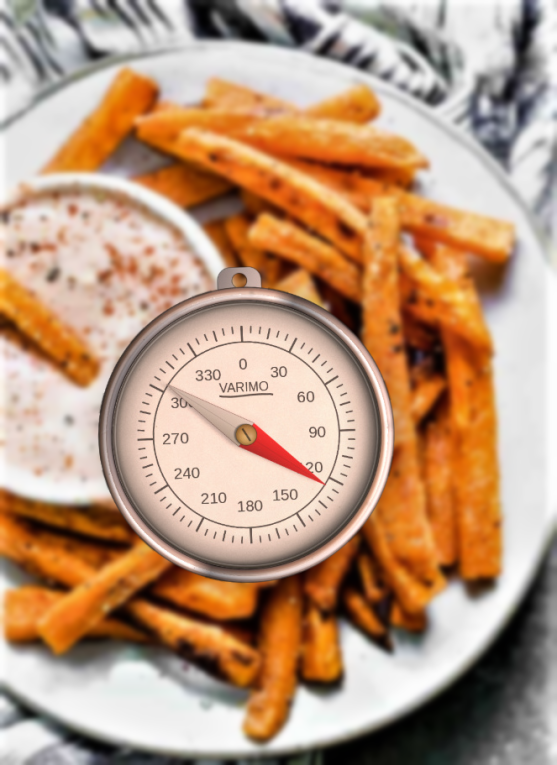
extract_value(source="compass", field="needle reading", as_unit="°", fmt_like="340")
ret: 125
